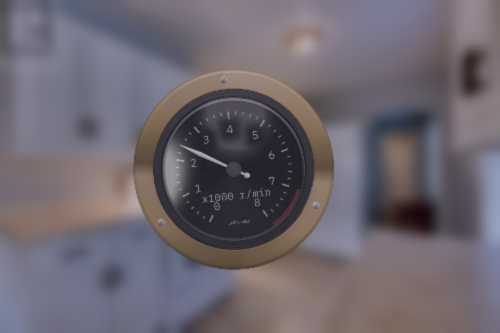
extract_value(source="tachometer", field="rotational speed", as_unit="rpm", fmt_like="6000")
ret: 2400
